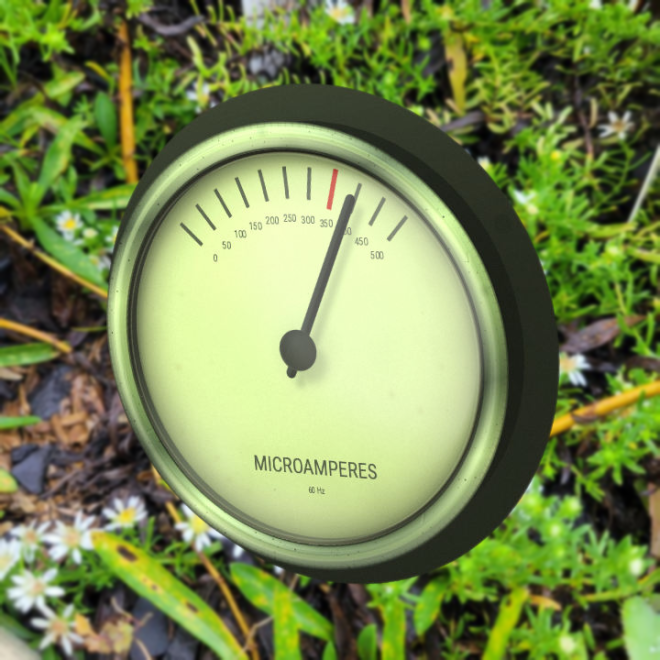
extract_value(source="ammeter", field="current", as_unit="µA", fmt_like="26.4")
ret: 400
